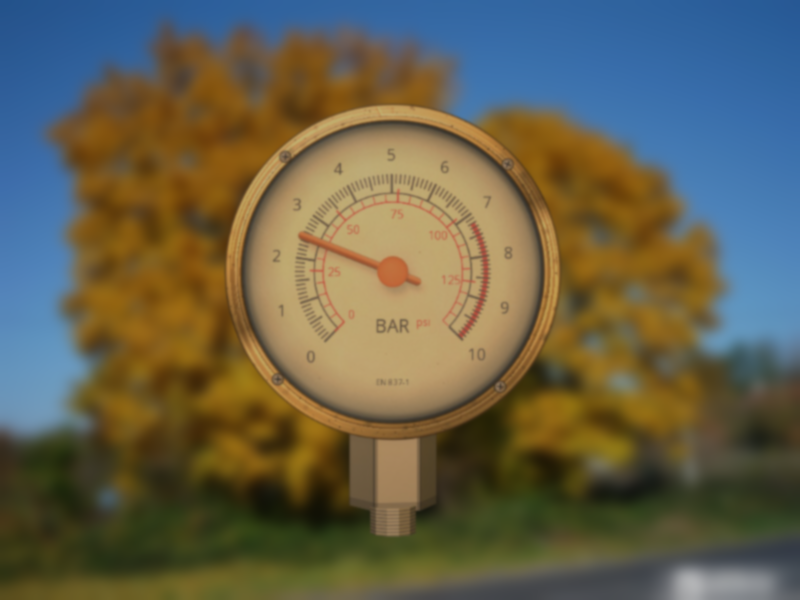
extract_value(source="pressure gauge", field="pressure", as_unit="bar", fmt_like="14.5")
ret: 2.5
